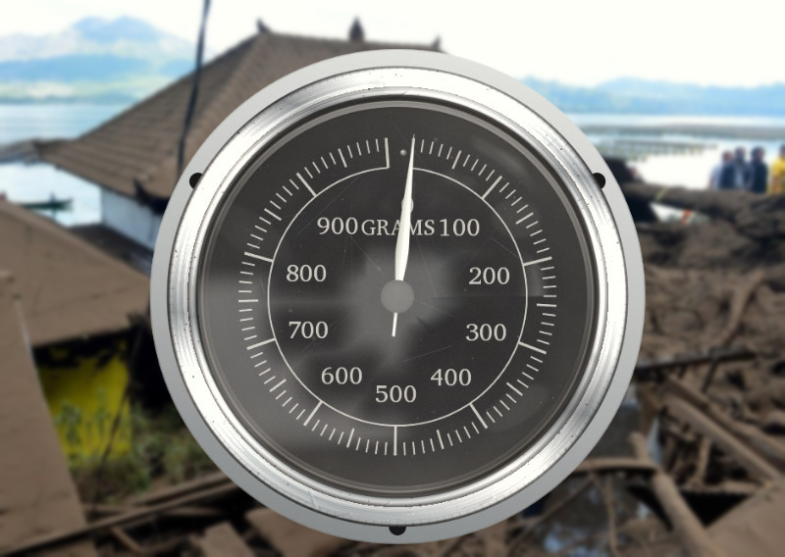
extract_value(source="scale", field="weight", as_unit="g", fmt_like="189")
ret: 0
